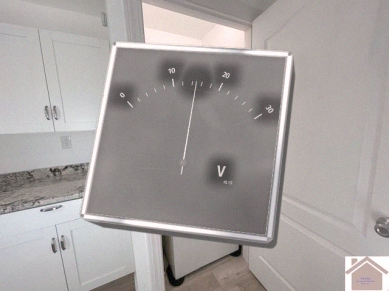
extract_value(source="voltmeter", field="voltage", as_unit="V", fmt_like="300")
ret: 15
